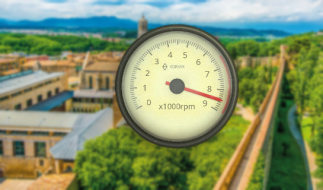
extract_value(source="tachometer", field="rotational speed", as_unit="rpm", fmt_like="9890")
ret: 8500
